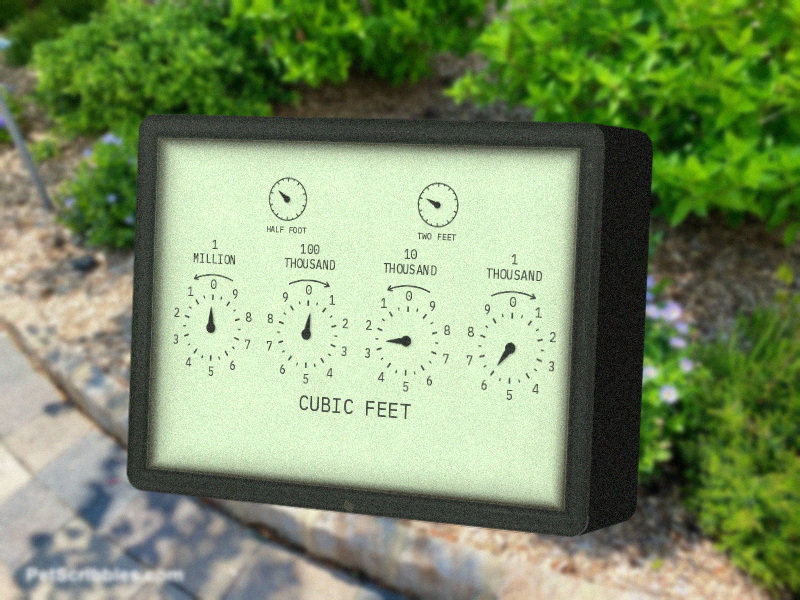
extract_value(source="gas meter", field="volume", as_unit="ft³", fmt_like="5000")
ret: 2600
